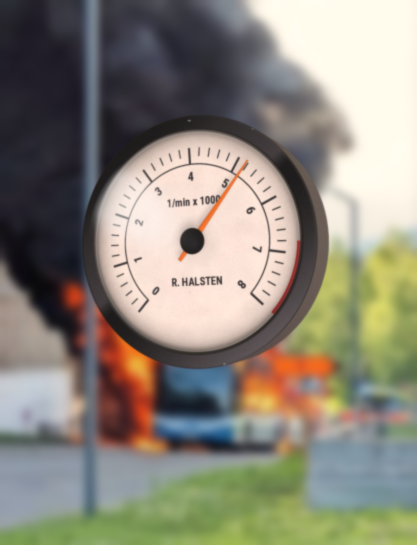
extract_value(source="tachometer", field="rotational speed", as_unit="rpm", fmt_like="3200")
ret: 5200
